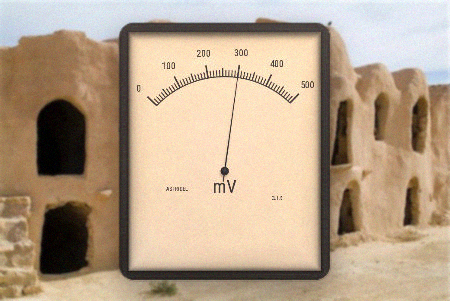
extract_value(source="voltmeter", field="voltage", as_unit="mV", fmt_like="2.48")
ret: 300
